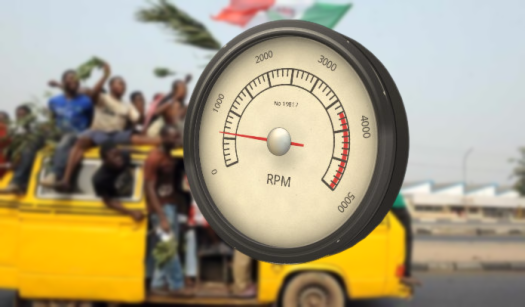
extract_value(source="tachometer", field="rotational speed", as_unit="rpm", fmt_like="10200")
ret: 600
